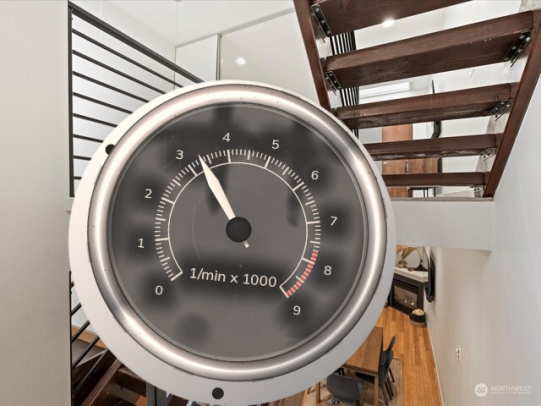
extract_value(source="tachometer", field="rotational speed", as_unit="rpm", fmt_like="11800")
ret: 3300
